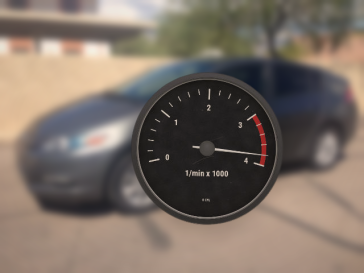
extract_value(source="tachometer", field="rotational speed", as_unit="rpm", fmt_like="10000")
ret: 3800
